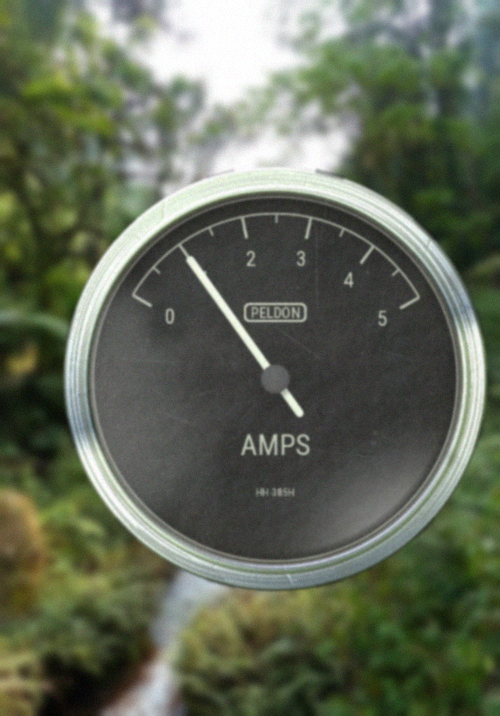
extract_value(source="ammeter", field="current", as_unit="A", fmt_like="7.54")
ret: 1
